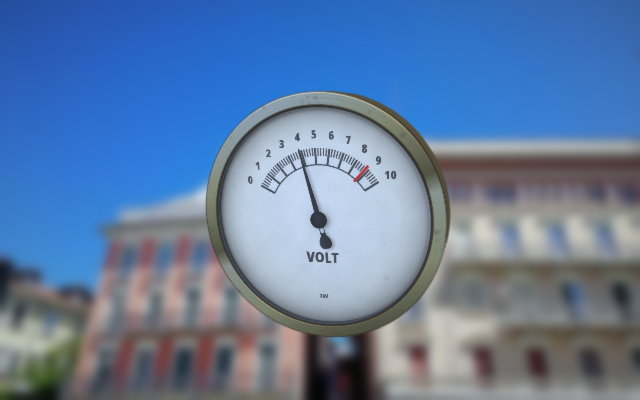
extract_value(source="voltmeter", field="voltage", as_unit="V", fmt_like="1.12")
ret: 4
